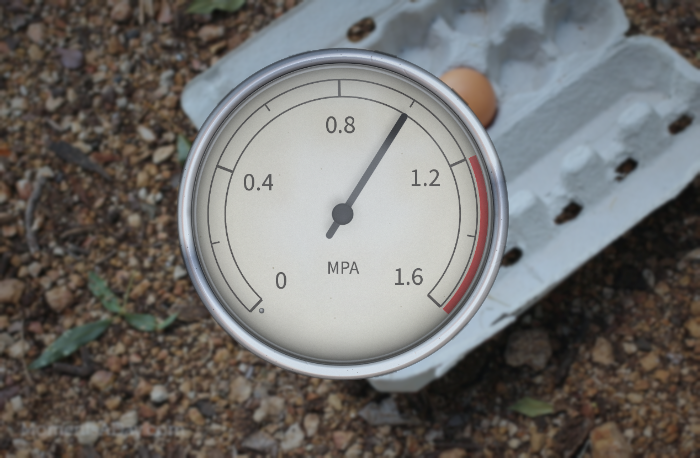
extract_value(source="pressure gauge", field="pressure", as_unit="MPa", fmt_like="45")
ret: 1
